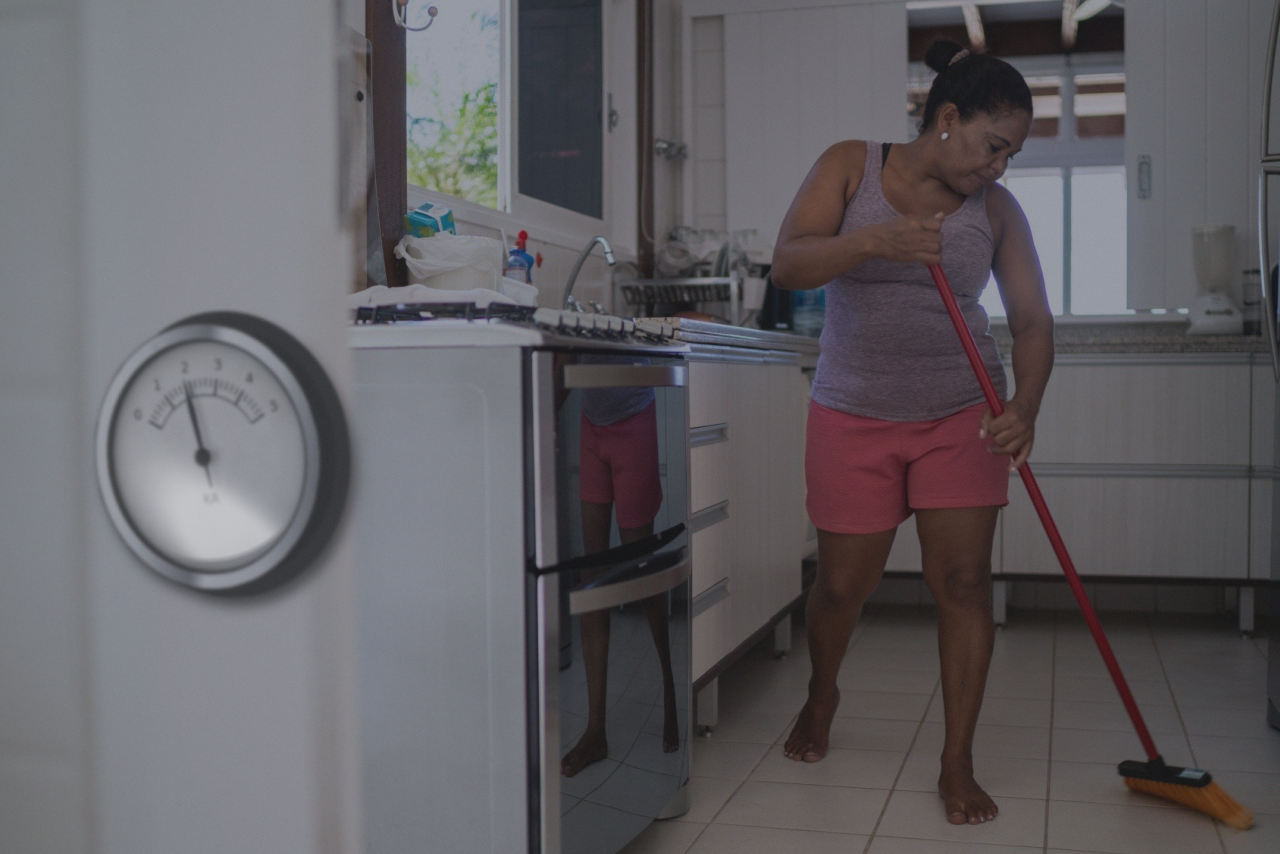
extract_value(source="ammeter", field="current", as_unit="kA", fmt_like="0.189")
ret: 2
